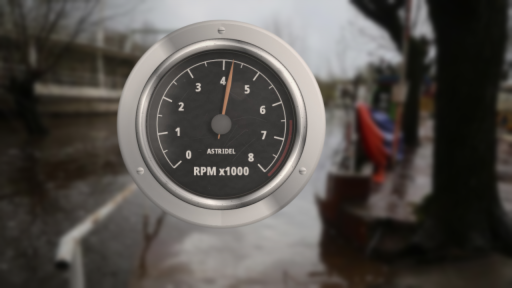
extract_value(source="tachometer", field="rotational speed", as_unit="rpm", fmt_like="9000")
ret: 4250
